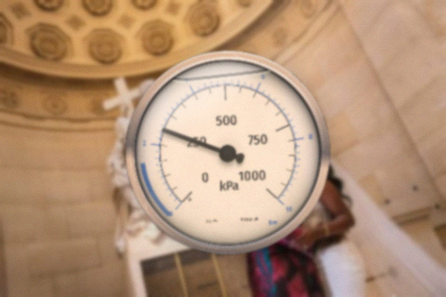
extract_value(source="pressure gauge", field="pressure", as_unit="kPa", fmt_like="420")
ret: 250
